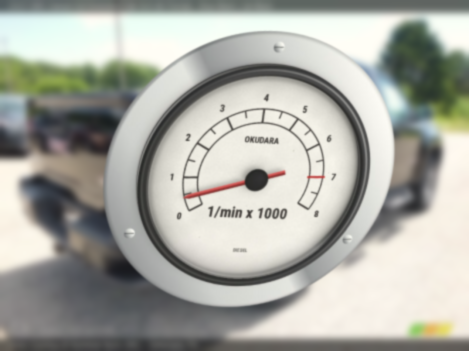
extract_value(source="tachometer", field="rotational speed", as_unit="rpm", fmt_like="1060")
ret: 500
